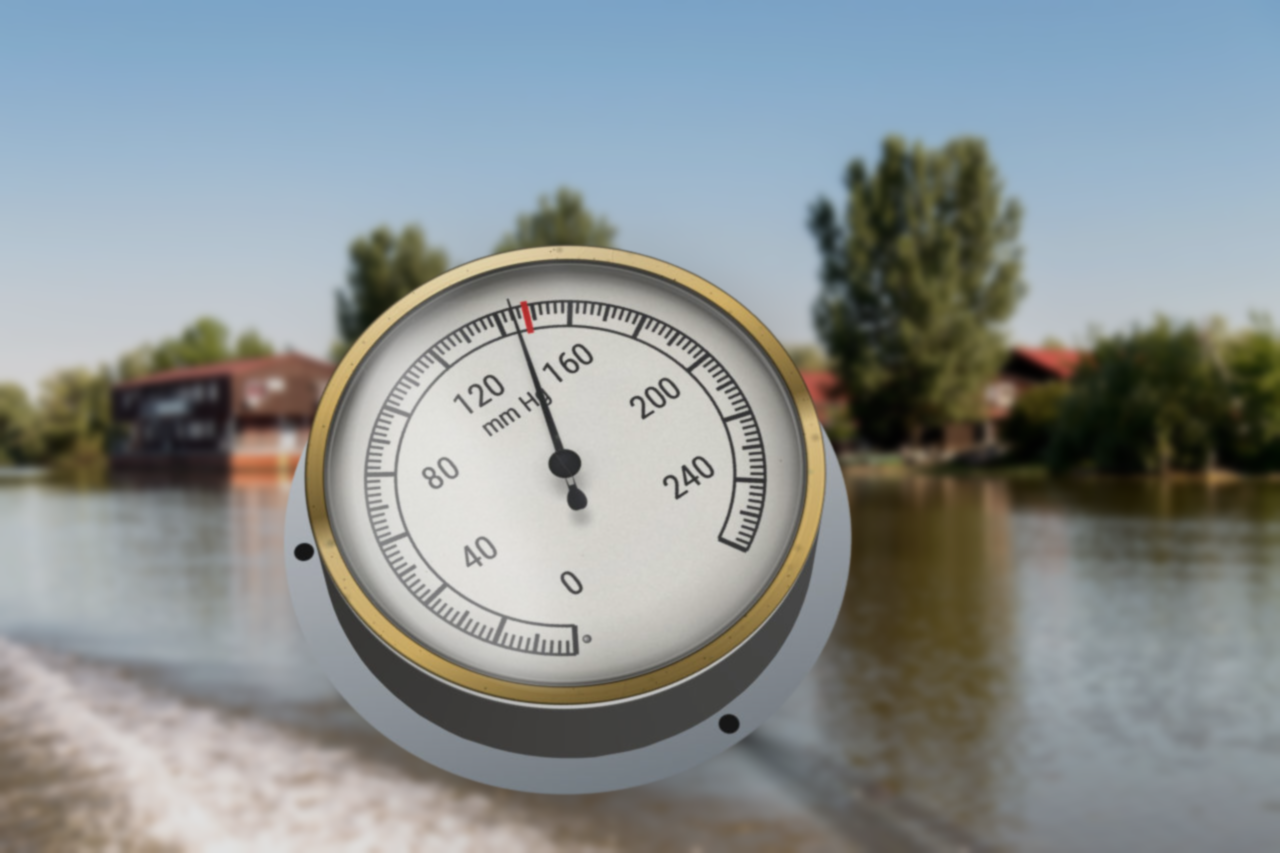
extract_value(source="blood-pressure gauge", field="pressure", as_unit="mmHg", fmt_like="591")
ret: 144
